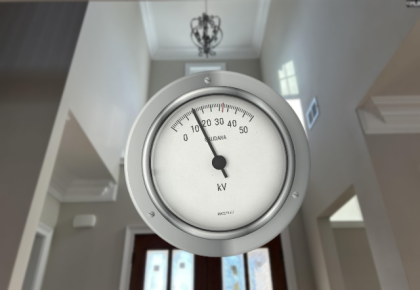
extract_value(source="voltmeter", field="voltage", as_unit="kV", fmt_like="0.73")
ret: 15
